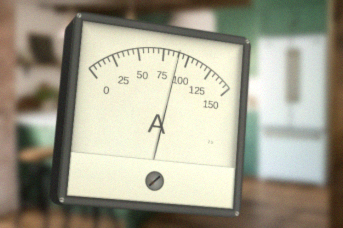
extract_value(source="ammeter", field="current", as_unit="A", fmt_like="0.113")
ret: 90
